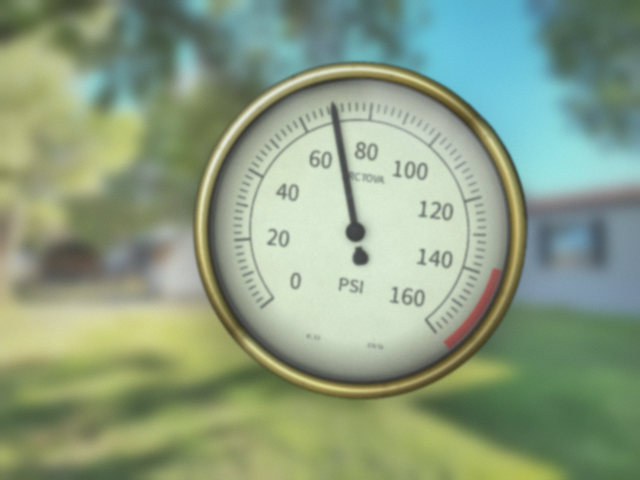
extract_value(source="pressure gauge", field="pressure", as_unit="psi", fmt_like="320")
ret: 70
